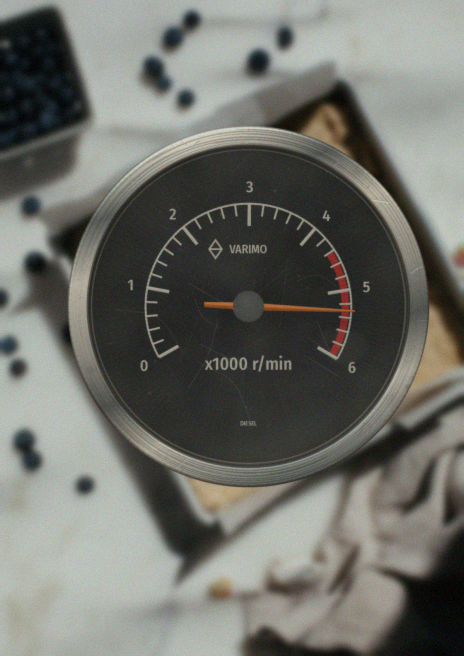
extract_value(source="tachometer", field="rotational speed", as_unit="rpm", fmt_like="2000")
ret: 5300
